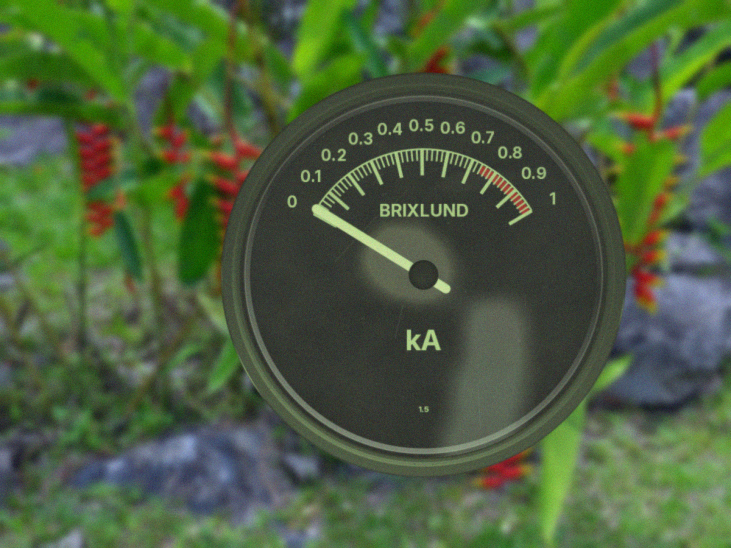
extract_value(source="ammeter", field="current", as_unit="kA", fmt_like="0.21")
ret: 0.02
